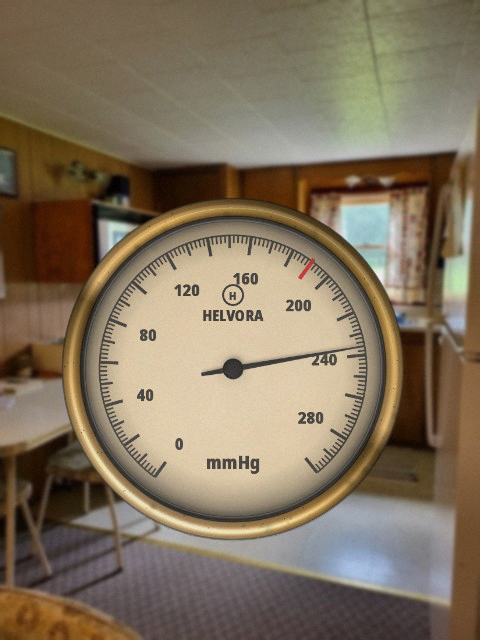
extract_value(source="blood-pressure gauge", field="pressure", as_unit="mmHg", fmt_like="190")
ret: 236
